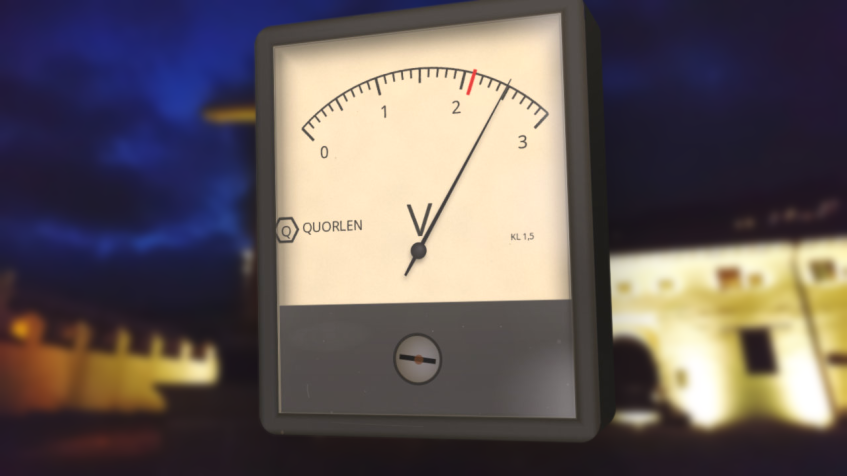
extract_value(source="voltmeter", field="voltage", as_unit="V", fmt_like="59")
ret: 2.5
